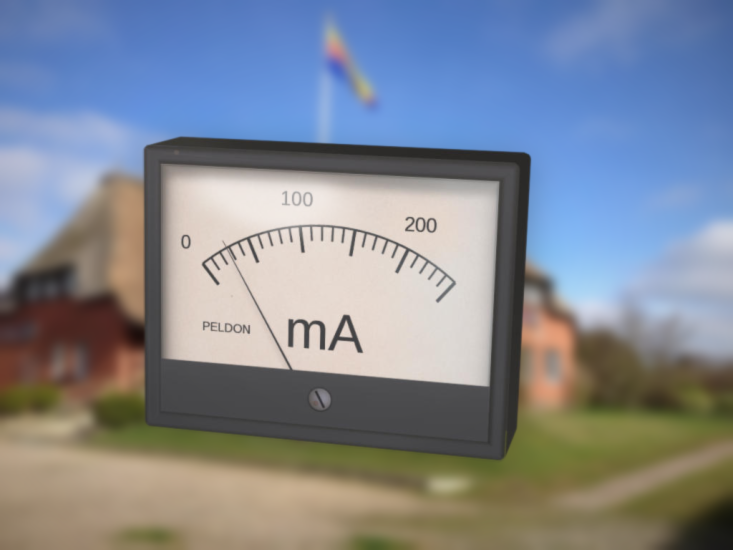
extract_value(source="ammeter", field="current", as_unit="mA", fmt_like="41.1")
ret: 30
